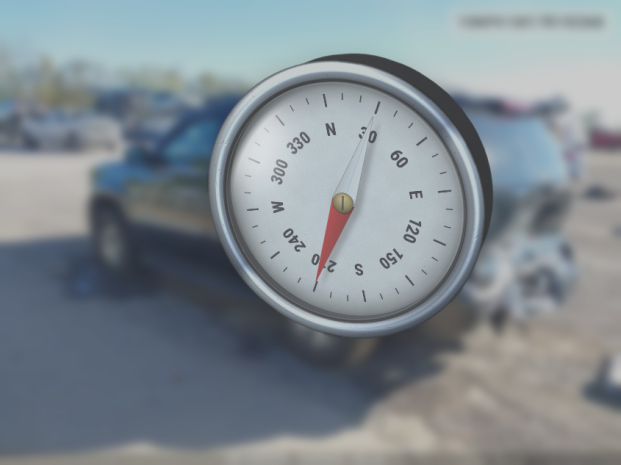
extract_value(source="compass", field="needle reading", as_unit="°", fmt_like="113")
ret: 210
